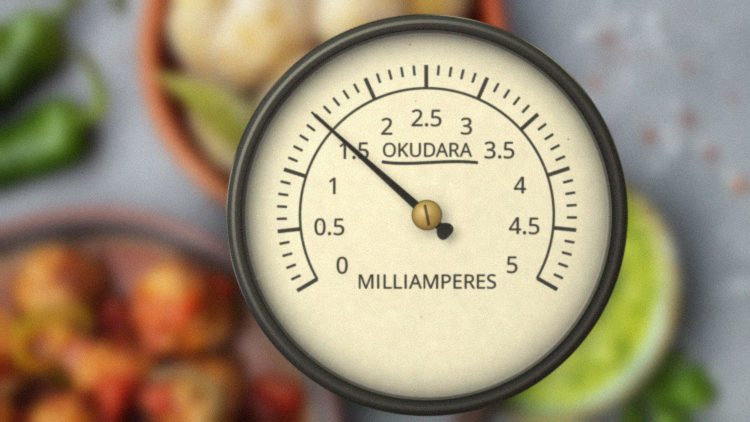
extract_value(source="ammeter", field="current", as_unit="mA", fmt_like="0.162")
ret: 1.5
